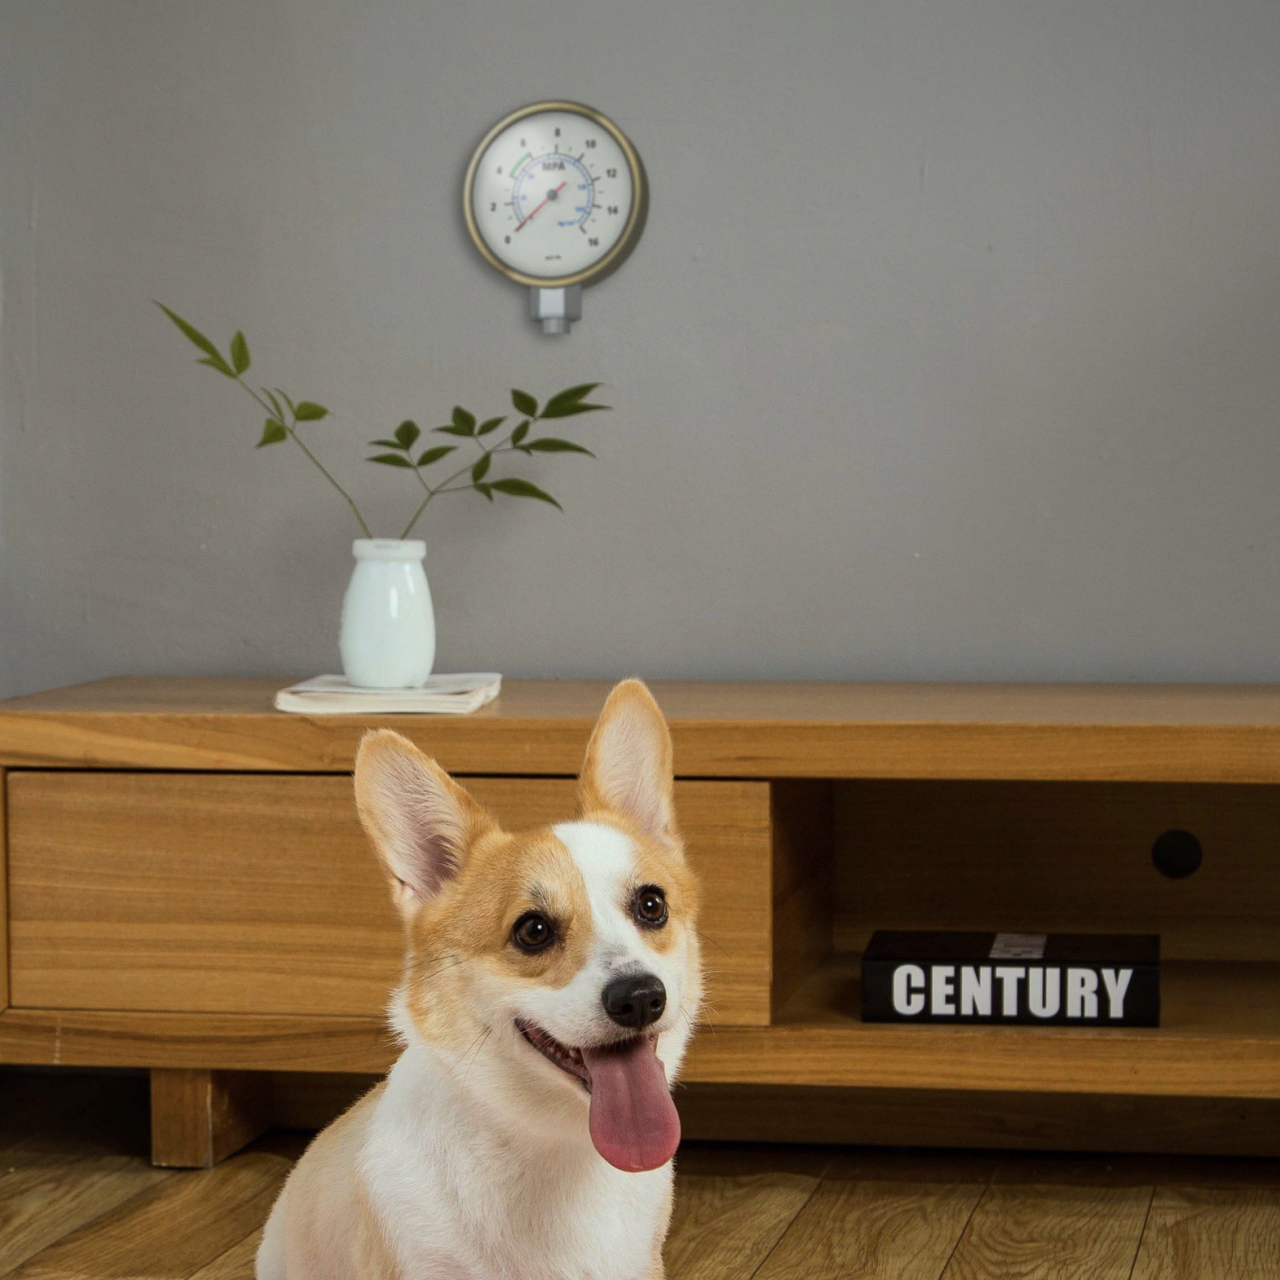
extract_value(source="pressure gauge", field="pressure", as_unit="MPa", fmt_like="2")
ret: 0
